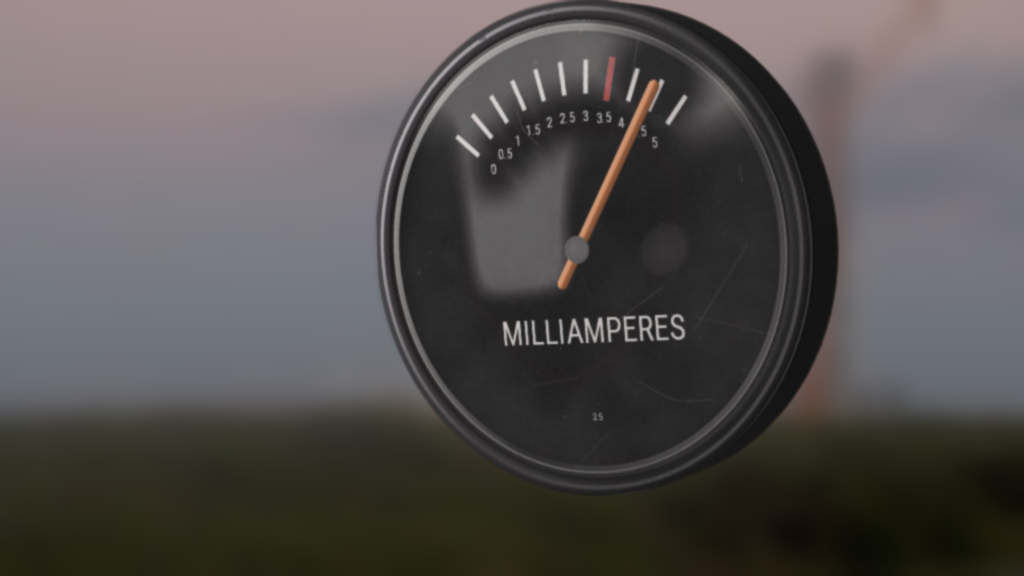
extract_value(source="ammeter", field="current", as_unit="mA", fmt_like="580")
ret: 4.5
